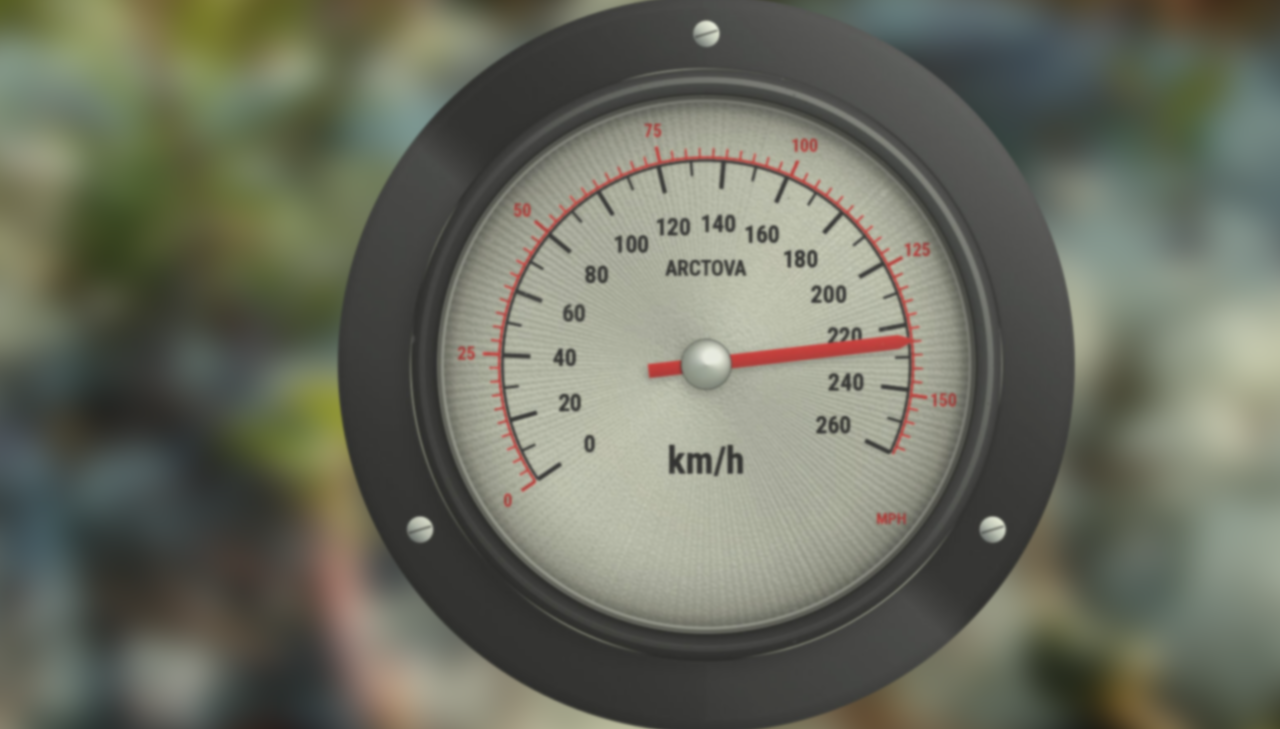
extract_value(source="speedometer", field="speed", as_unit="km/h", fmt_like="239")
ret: 225
